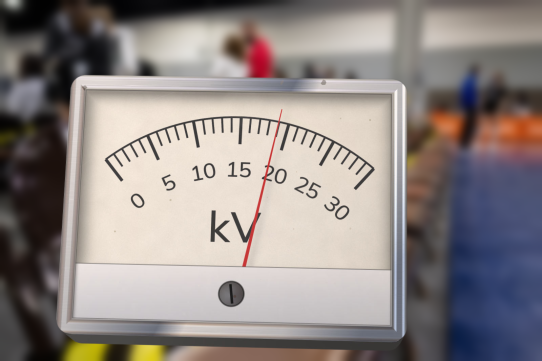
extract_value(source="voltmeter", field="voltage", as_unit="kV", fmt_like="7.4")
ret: 19
